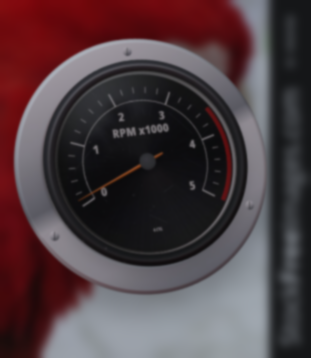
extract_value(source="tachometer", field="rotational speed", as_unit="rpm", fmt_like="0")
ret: 100
